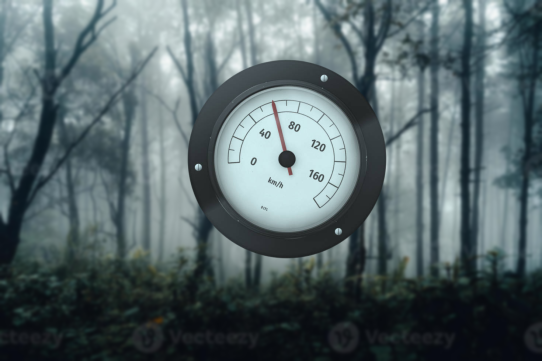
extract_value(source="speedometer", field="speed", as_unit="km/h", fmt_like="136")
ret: 60
